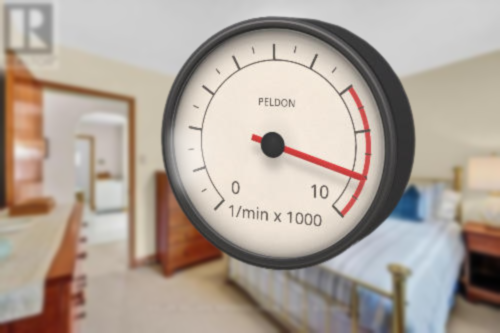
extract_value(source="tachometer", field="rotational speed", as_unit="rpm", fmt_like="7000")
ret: 9000
